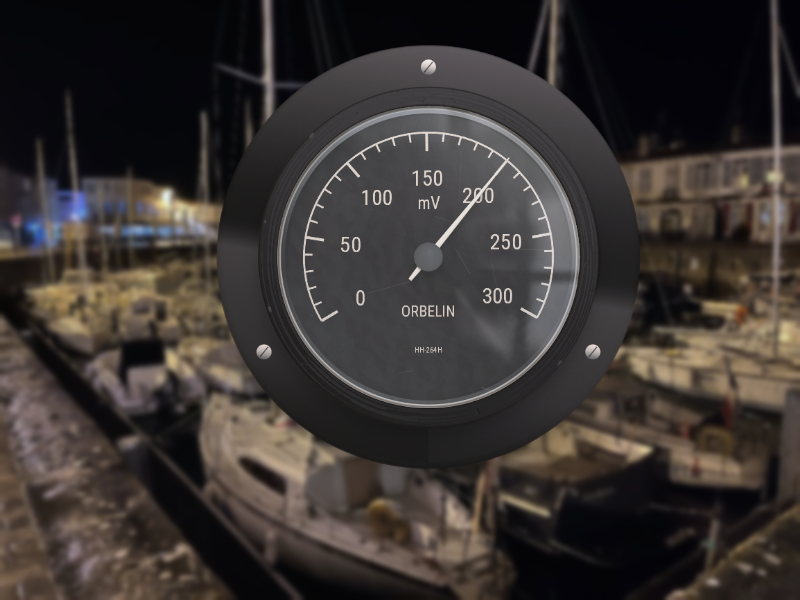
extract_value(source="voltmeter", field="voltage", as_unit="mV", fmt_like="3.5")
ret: 200
